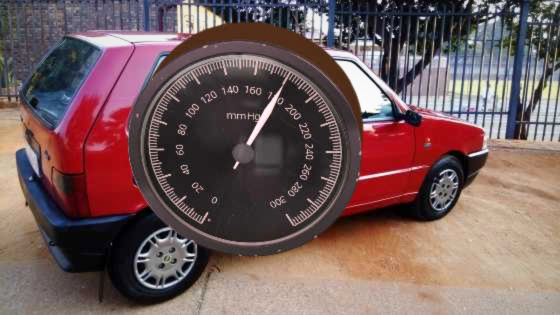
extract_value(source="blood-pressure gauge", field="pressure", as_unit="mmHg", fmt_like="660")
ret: 180
